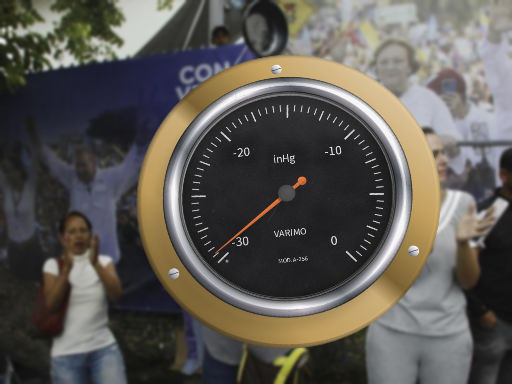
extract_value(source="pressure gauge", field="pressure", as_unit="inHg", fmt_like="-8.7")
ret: -29.5
